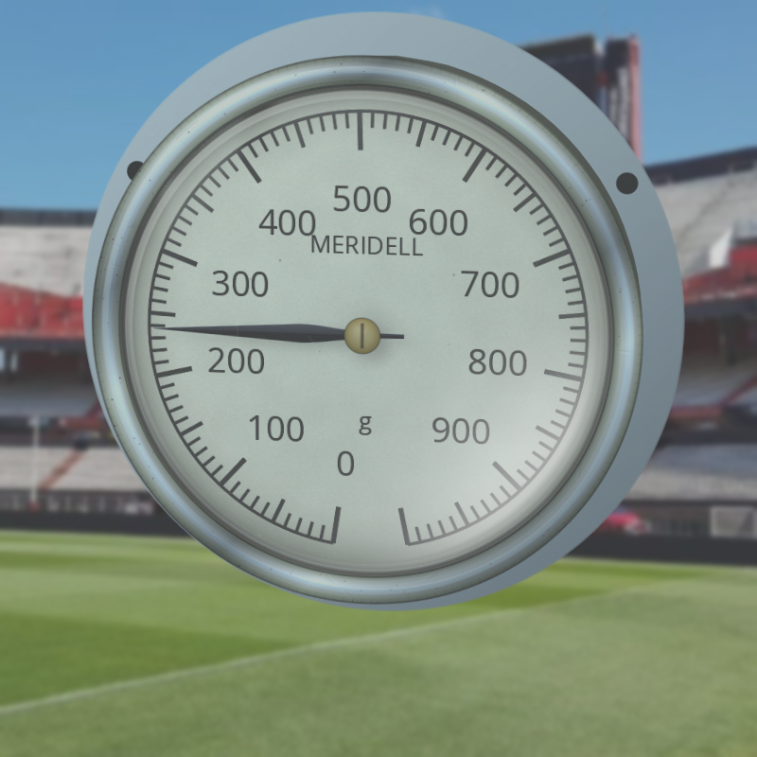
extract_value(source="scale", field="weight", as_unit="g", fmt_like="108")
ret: 240
